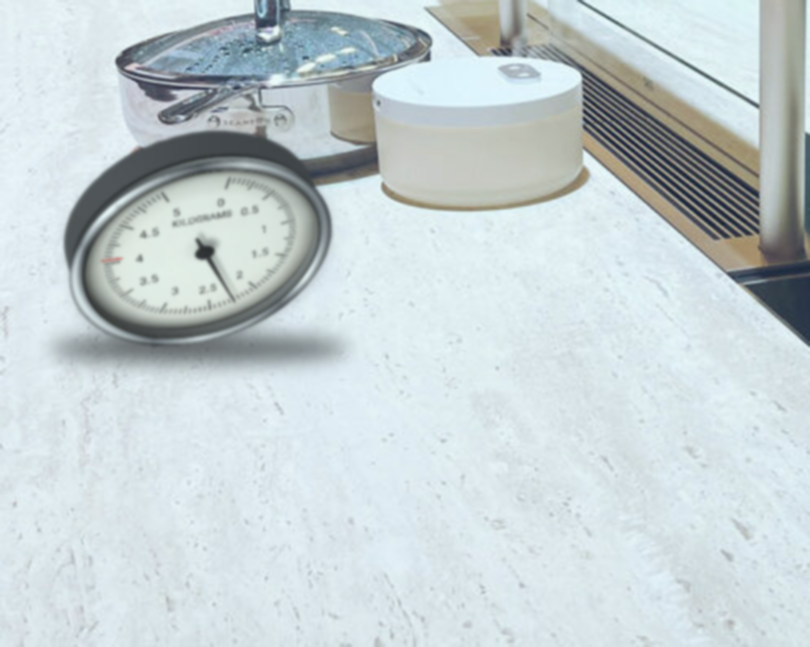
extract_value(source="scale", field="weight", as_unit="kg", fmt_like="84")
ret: 2.25
